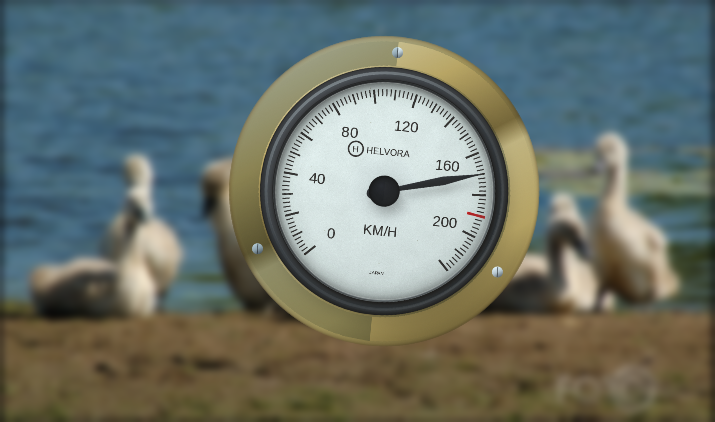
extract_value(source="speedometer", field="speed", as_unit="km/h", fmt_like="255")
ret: 170
